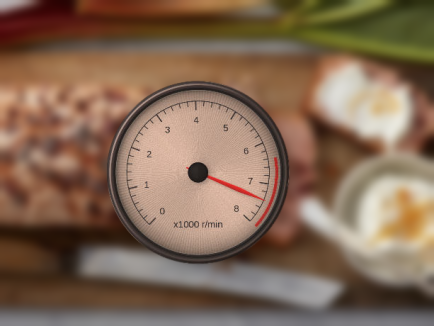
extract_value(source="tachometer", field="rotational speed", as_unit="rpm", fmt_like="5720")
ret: 7400
